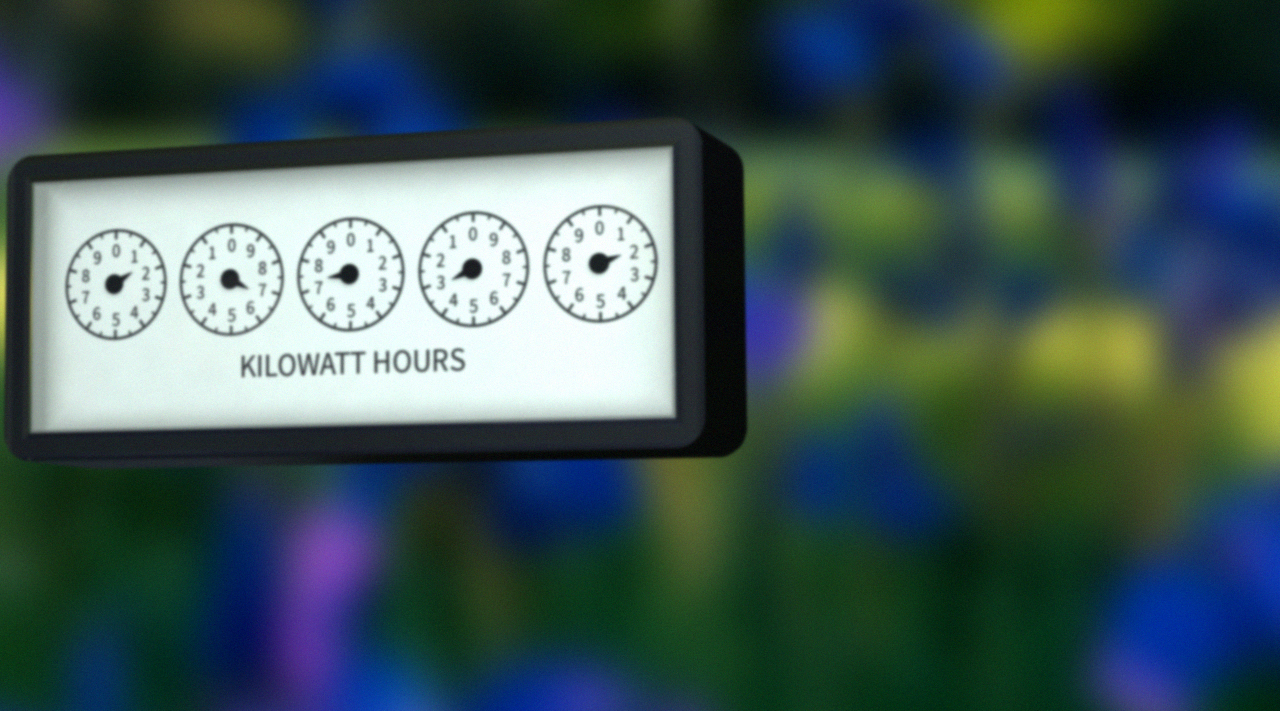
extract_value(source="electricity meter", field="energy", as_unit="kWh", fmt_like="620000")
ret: 16732
